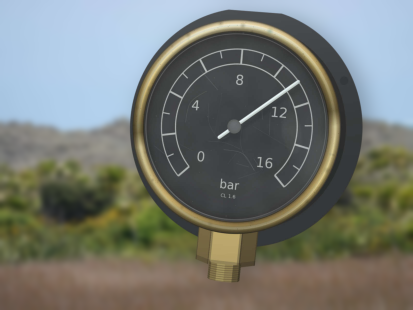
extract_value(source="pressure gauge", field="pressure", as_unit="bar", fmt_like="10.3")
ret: 11
